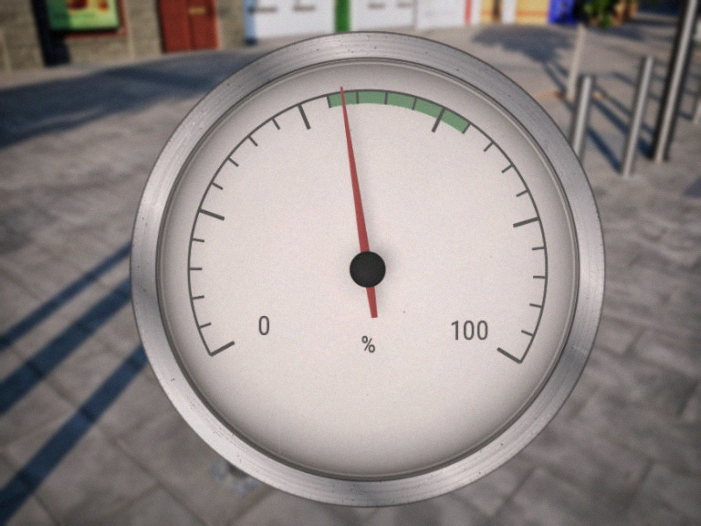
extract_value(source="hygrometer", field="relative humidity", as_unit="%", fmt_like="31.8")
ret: 46
